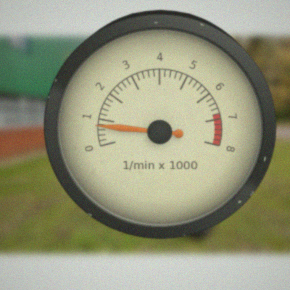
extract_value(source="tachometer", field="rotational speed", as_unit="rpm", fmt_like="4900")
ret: 800
